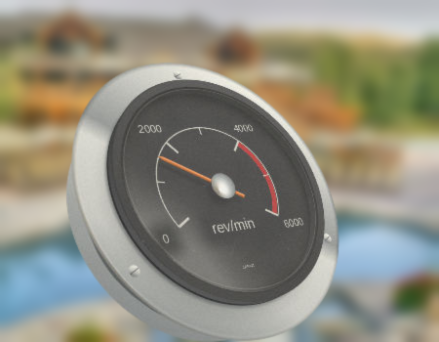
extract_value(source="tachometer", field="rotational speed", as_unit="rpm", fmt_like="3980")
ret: 1500
